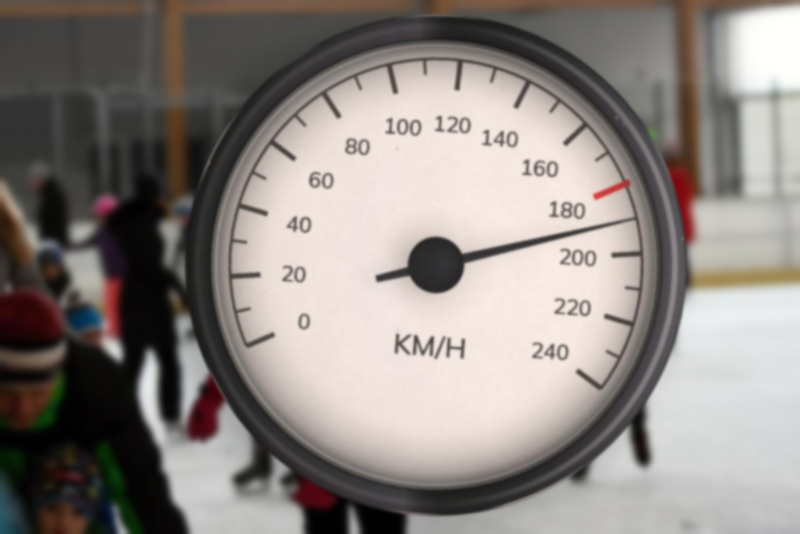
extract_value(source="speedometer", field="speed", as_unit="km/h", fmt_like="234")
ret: 190
